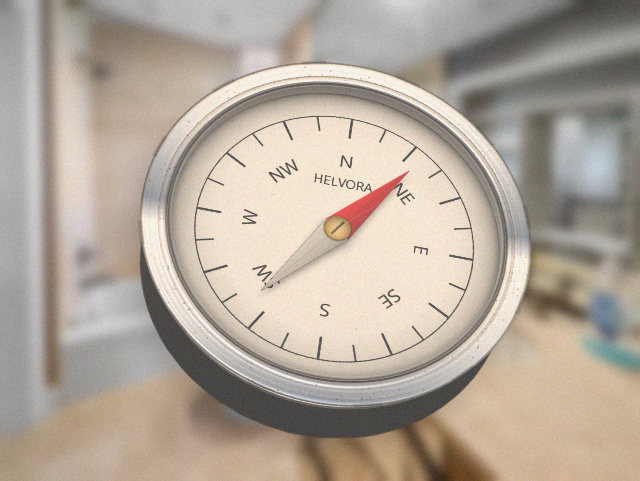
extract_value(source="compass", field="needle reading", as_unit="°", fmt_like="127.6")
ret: 37.5
